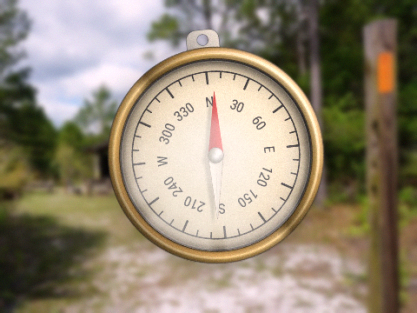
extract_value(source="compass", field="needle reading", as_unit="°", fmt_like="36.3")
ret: 5
